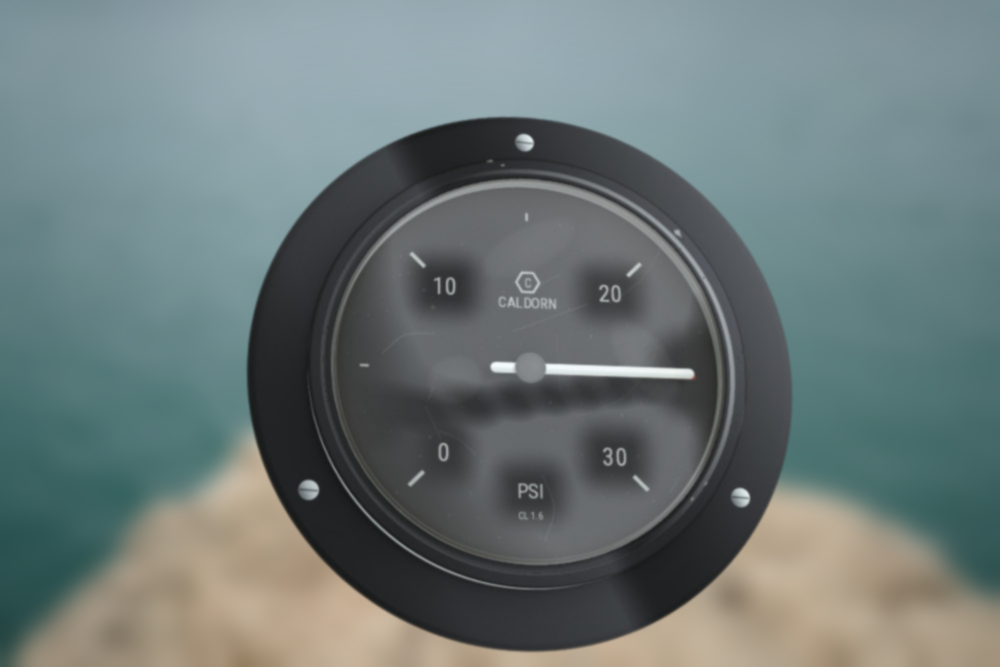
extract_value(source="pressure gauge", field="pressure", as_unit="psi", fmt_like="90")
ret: 25
